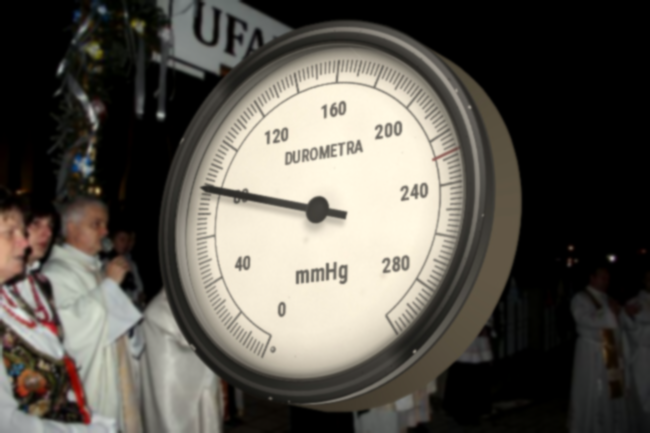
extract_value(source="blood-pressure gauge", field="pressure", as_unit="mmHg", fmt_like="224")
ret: 80
